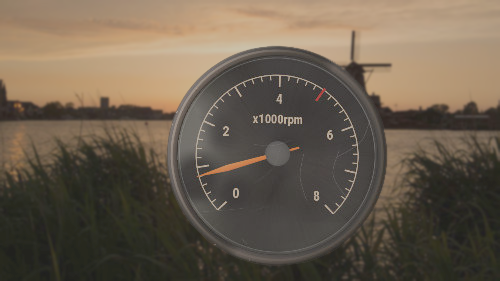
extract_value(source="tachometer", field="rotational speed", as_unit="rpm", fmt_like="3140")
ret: 800
